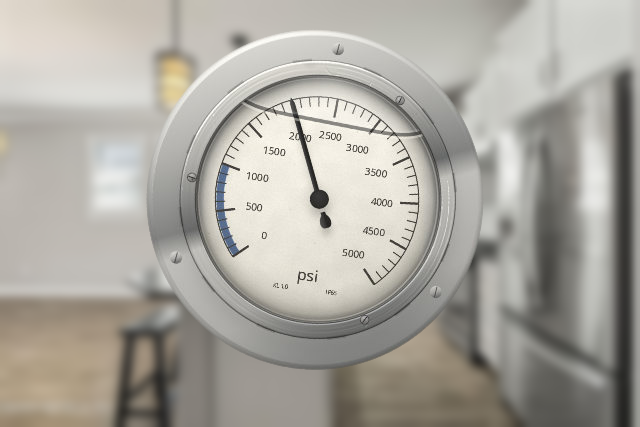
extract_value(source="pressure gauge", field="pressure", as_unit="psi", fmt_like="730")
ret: 2000
